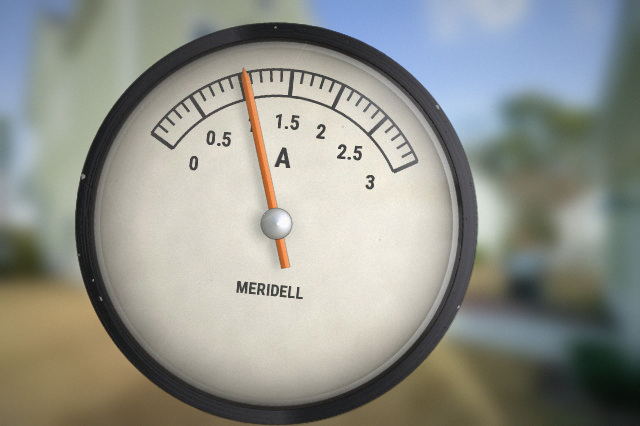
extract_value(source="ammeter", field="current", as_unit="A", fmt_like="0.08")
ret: 1.05
